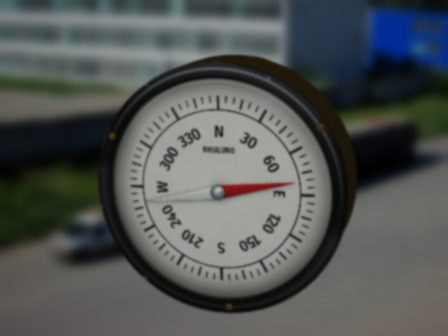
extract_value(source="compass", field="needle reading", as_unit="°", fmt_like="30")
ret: 80
